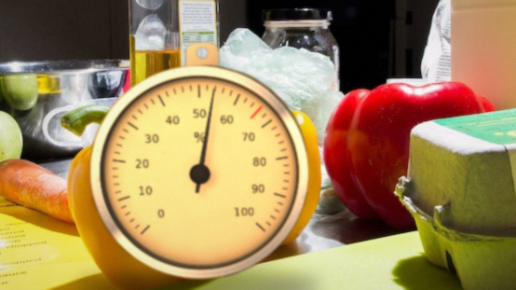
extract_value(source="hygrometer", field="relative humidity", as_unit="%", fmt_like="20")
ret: 54
